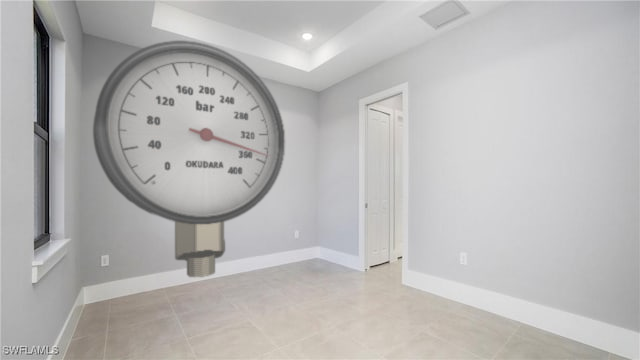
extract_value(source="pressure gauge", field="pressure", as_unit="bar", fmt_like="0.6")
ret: 350
